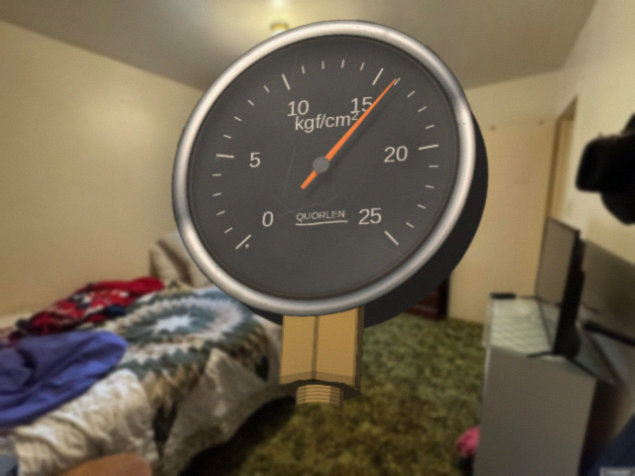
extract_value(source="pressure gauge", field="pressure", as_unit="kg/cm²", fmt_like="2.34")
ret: 16
